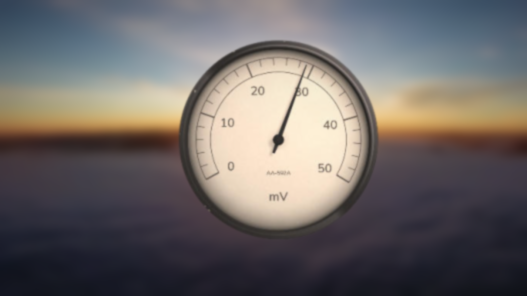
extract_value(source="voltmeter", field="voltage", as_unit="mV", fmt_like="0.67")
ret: 29
